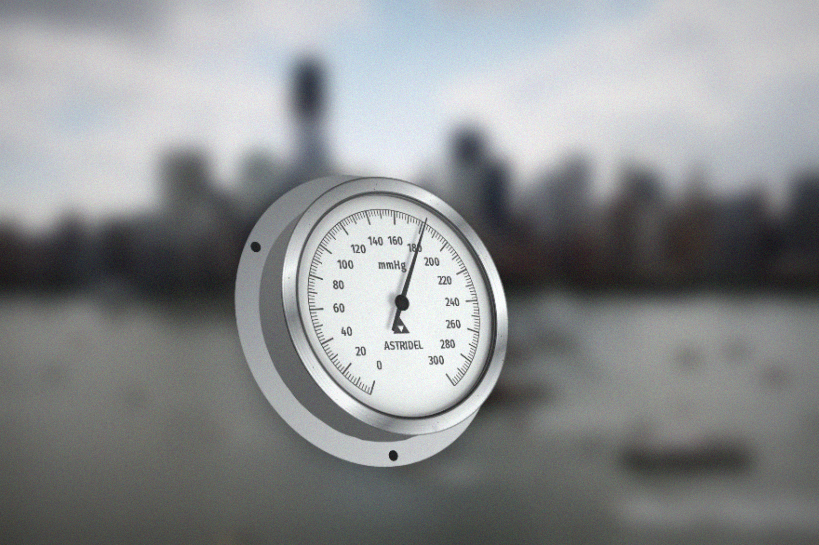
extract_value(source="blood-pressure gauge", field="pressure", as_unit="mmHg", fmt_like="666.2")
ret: 180
